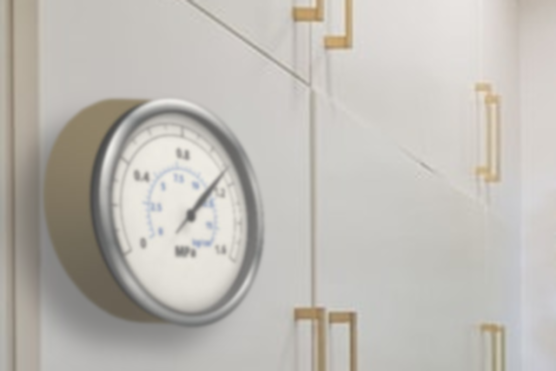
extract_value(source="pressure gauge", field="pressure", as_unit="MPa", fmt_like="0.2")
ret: 1.1
